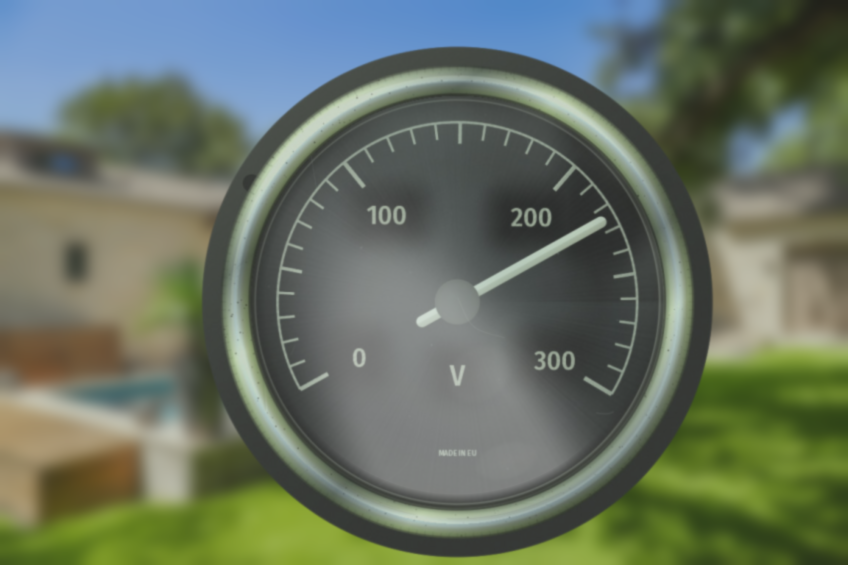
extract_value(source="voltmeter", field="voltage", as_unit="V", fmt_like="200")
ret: 225
